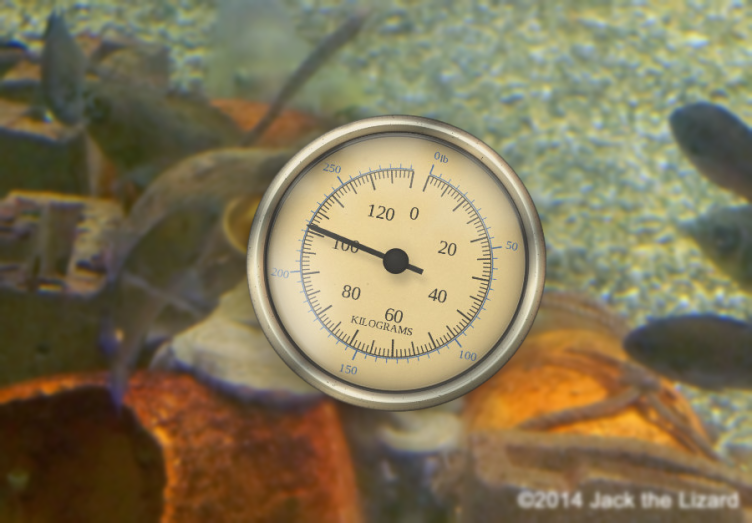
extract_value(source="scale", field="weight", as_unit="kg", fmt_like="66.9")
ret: 101
